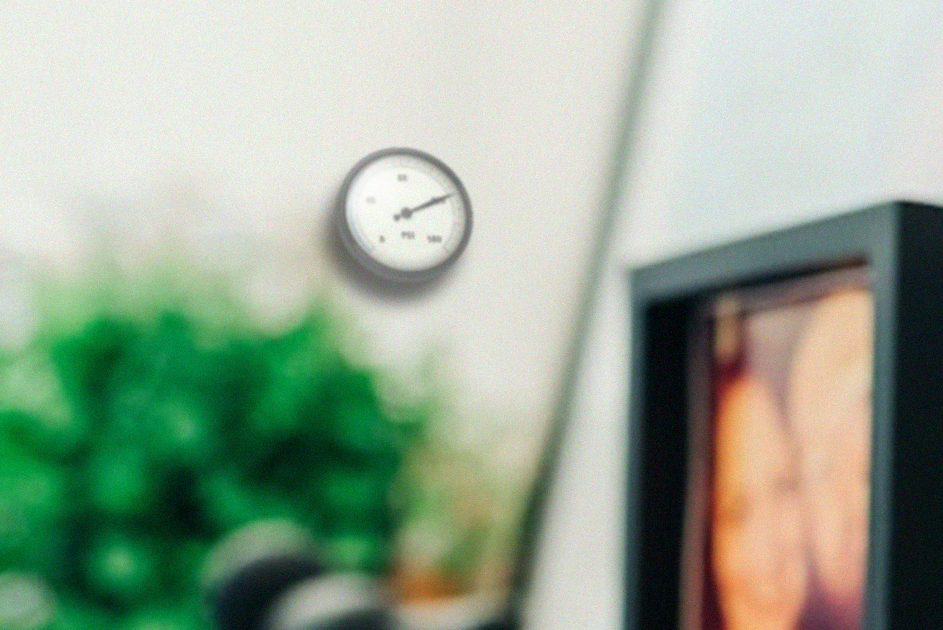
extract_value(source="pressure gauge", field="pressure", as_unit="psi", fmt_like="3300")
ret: 120
